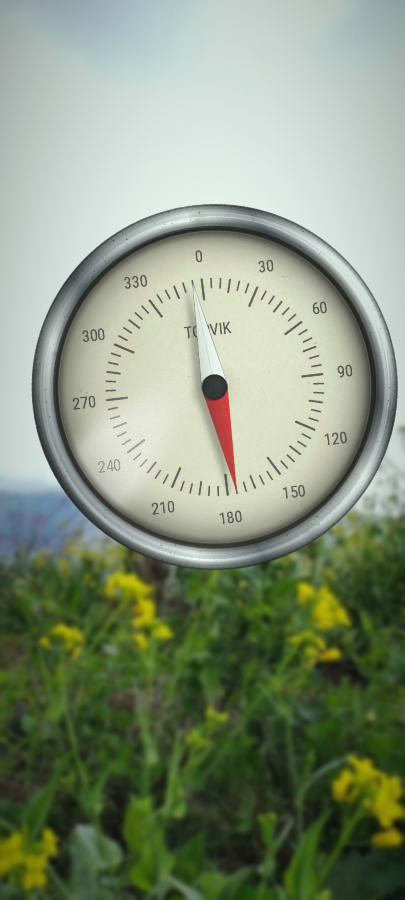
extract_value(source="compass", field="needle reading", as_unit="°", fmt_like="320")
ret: 175
